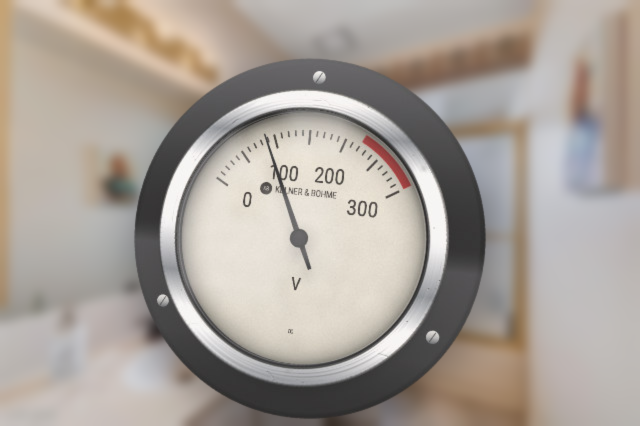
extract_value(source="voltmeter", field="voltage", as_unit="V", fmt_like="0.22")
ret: 90
